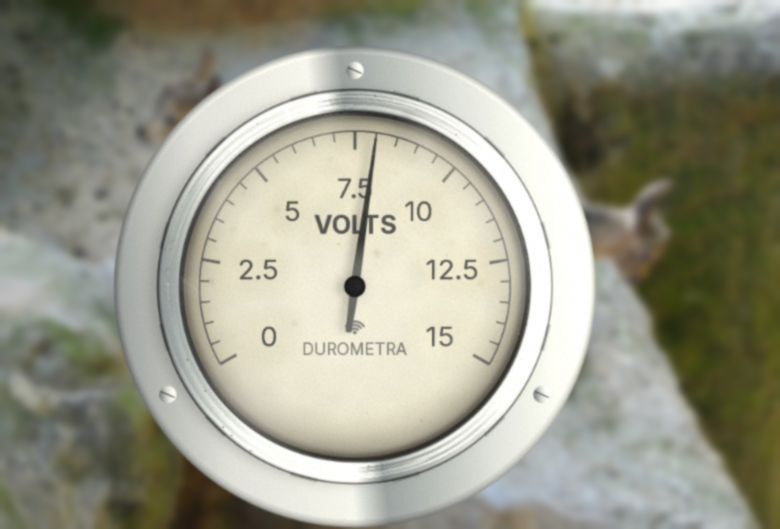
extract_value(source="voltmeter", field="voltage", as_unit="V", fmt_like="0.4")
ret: 8
